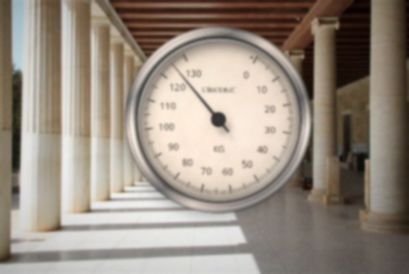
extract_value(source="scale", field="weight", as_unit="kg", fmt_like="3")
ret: 125
